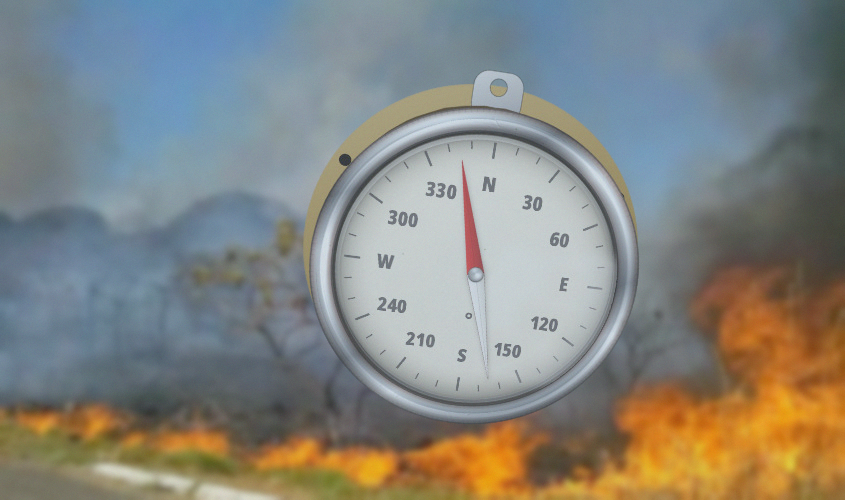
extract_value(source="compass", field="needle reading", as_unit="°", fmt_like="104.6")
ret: 345
